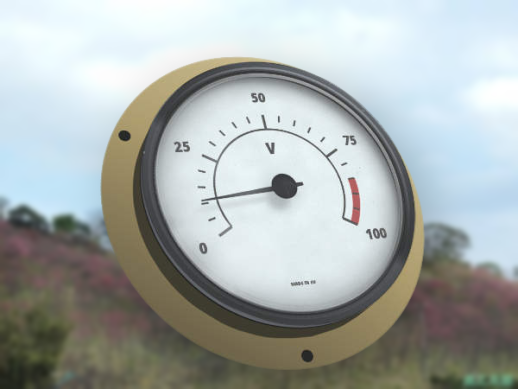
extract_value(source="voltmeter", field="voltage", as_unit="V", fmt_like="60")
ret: 10
